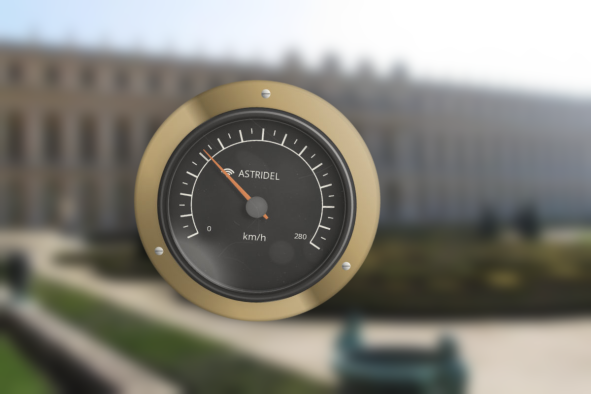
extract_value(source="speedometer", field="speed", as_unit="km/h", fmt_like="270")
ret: 85
